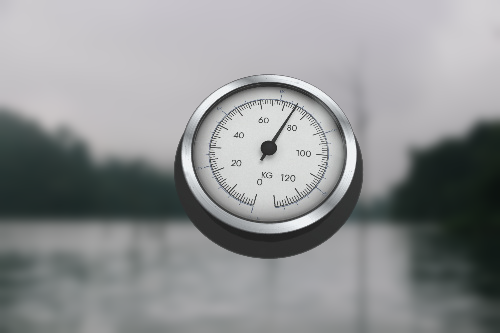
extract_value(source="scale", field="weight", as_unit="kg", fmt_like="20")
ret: 75
